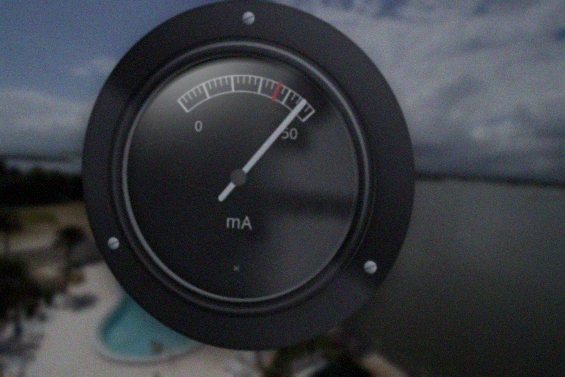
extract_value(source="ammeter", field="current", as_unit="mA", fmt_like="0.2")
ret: 46
